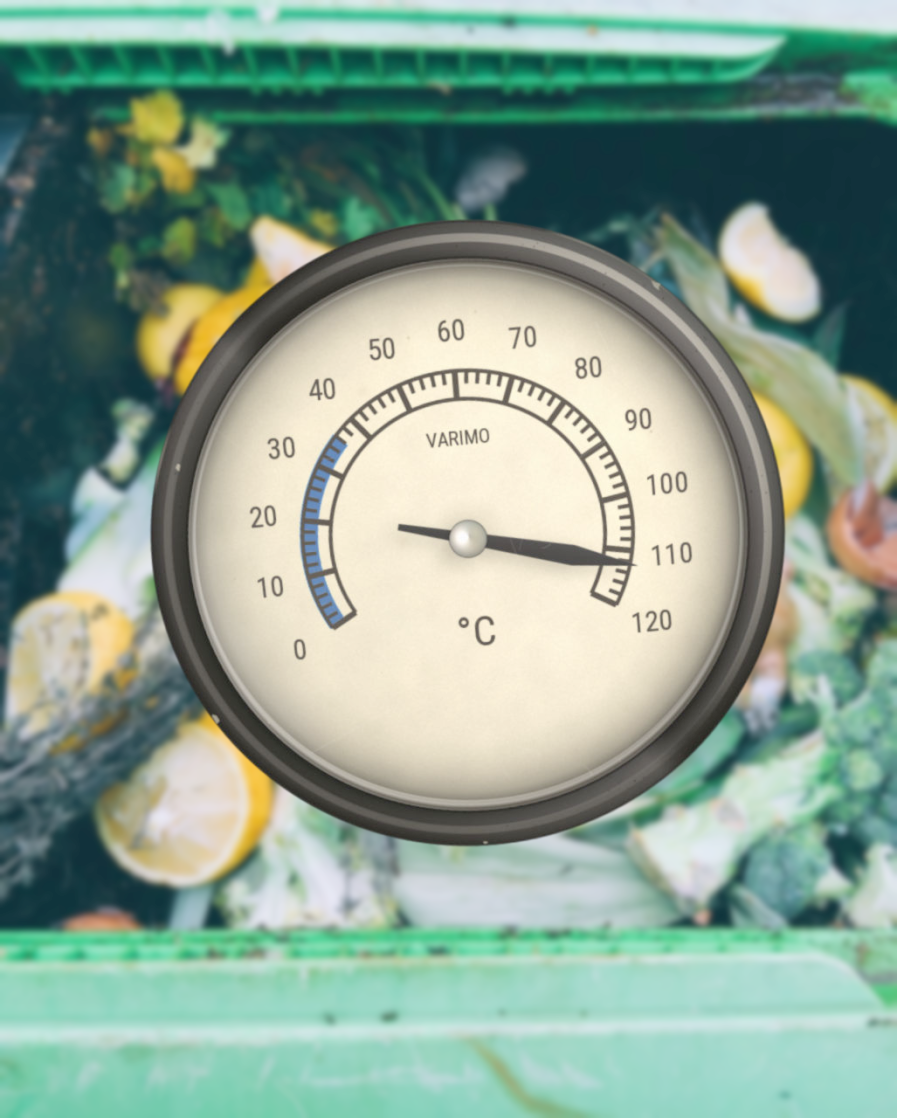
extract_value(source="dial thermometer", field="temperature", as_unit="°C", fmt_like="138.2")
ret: 112
